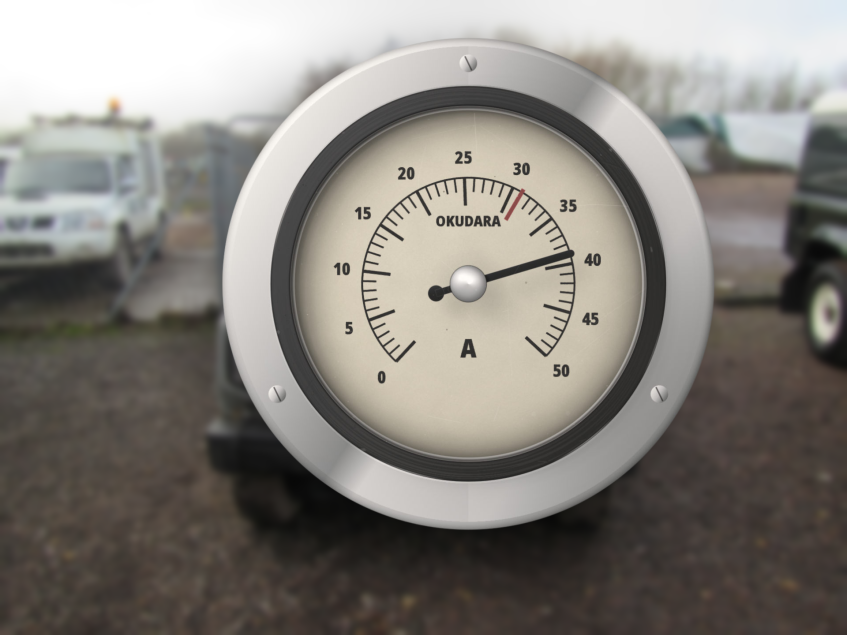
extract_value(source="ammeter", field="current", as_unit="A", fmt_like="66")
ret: 39
